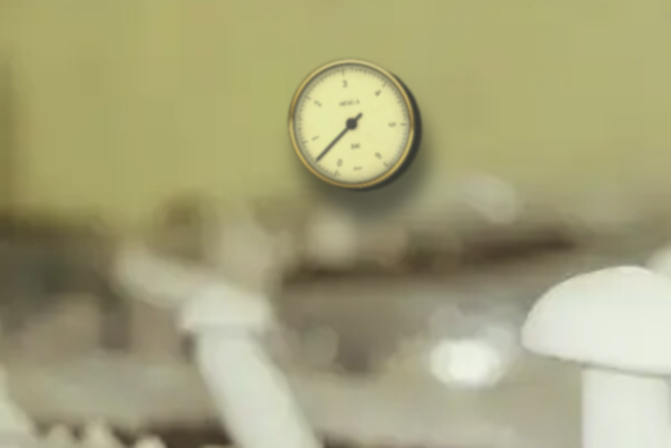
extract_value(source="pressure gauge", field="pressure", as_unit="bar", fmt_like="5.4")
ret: 0.5
